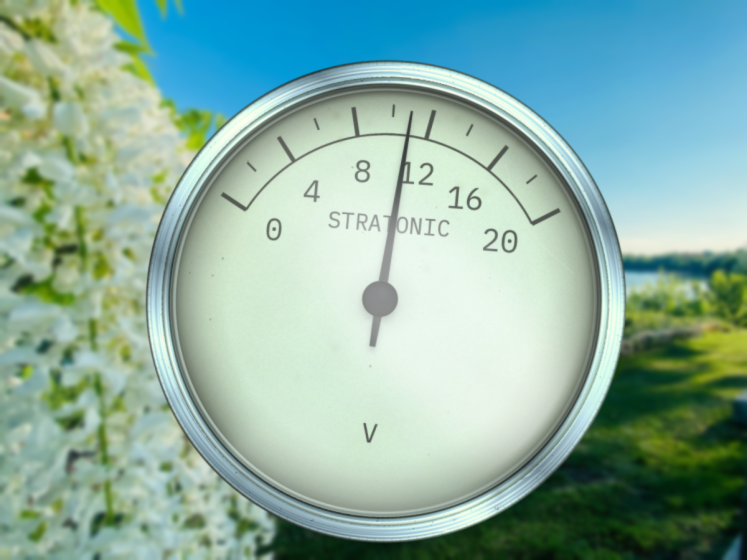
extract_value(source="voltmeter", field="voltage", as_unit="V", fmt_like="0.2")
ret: 11
